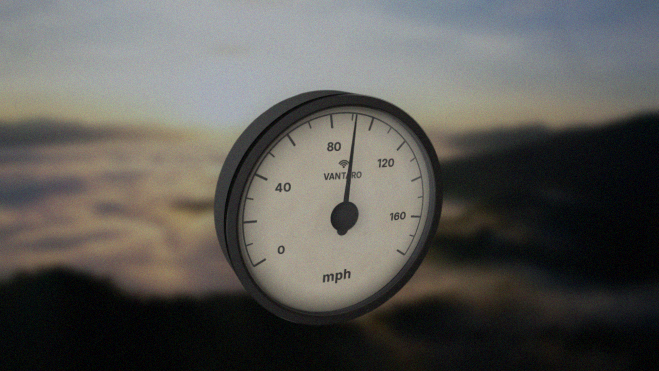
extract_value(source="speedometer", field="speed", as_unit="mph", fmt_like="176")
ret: 90
